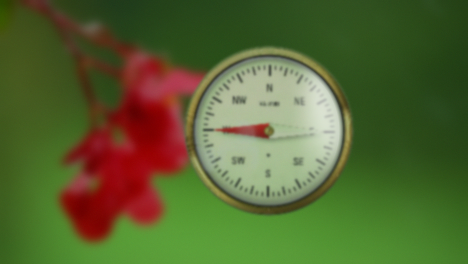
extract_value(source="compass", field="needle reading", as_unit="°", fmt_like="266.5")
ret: 270
